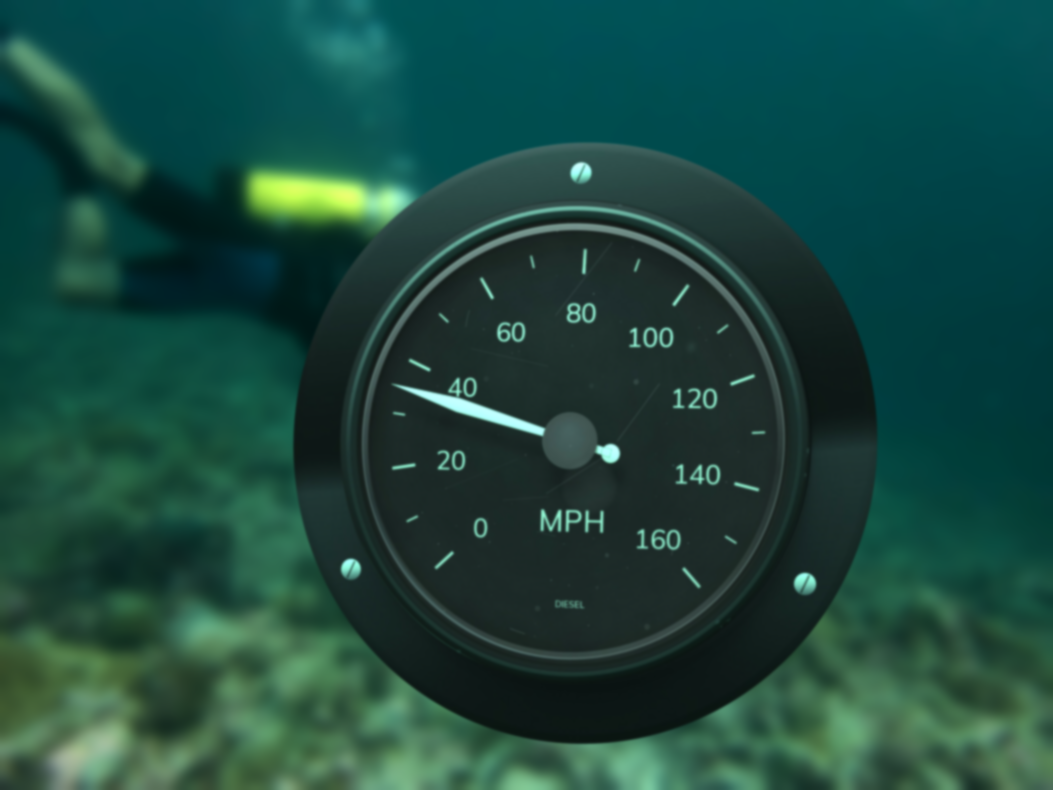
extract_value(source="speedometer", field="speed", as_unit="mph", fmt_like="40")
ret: 35
